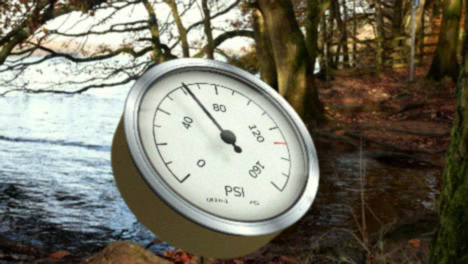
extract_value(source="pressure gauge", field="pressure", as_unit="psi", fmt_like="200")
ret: 60
